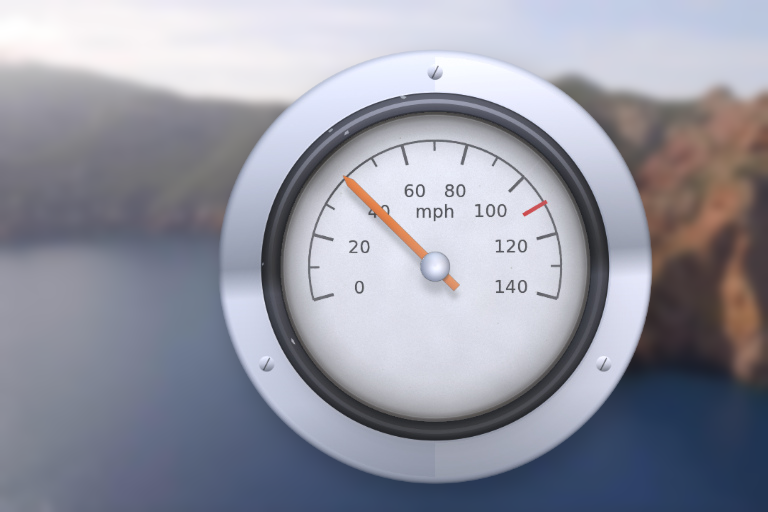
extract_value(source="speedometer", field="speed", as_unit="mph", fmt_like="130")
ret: 40
